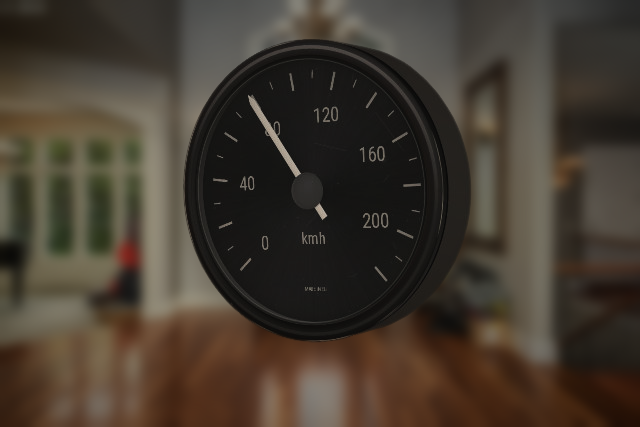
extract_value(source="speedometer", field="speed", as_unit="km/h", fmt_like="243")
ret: 80
